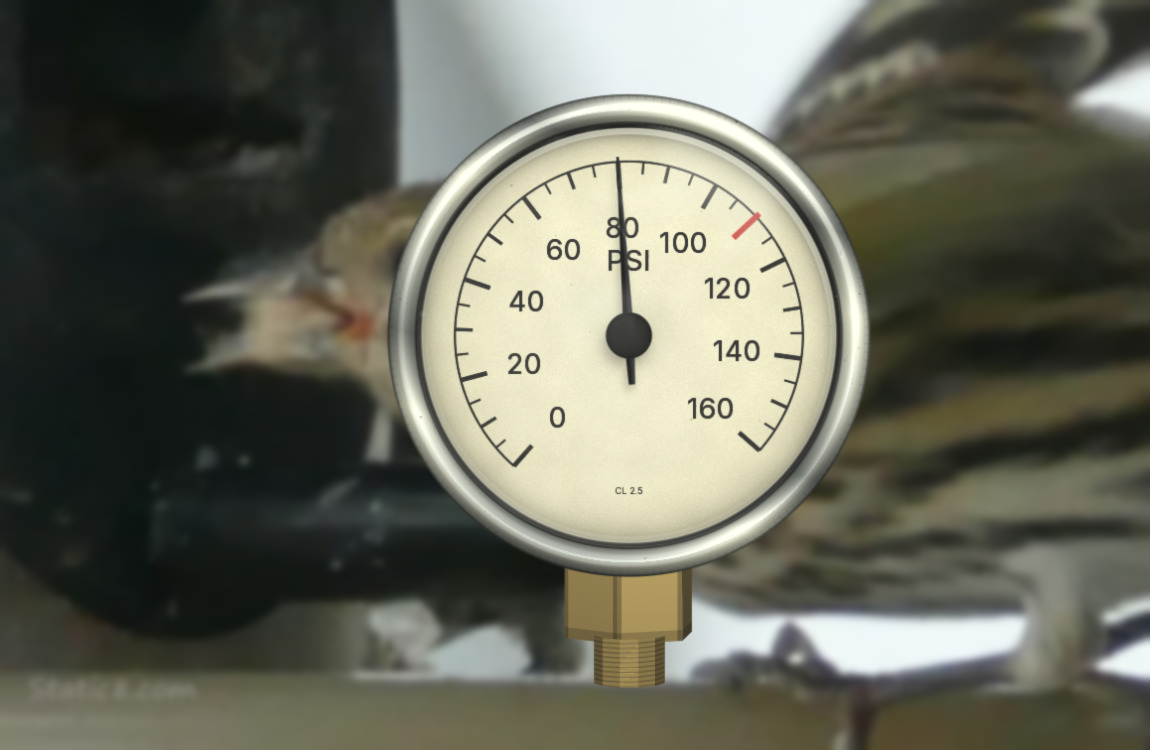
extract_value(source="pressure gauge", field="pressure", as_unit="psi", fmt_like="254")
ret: 80
